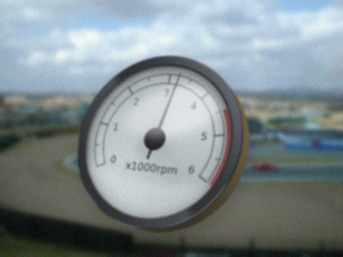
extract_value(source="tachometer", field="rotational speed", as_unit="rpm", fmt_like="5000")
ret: 3250
